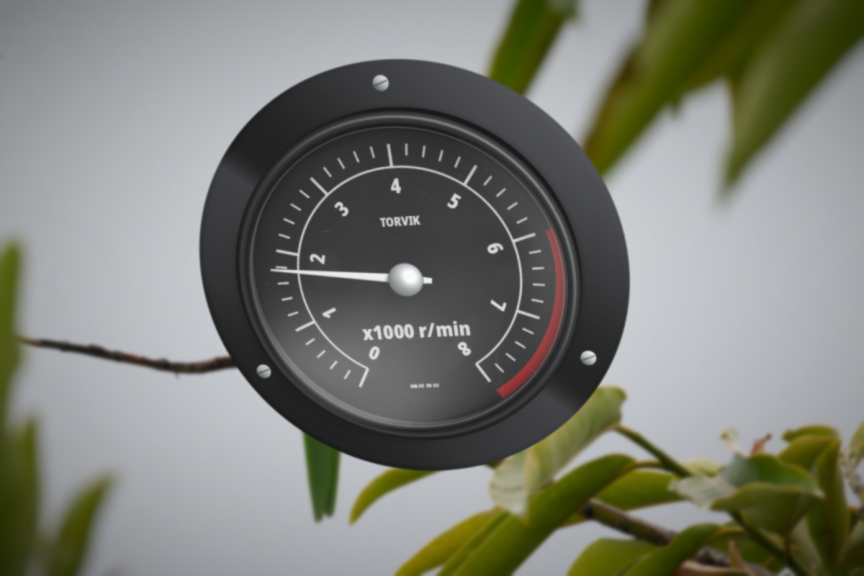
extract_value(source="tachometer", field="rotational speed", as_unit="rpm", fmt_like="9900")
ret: 1800
